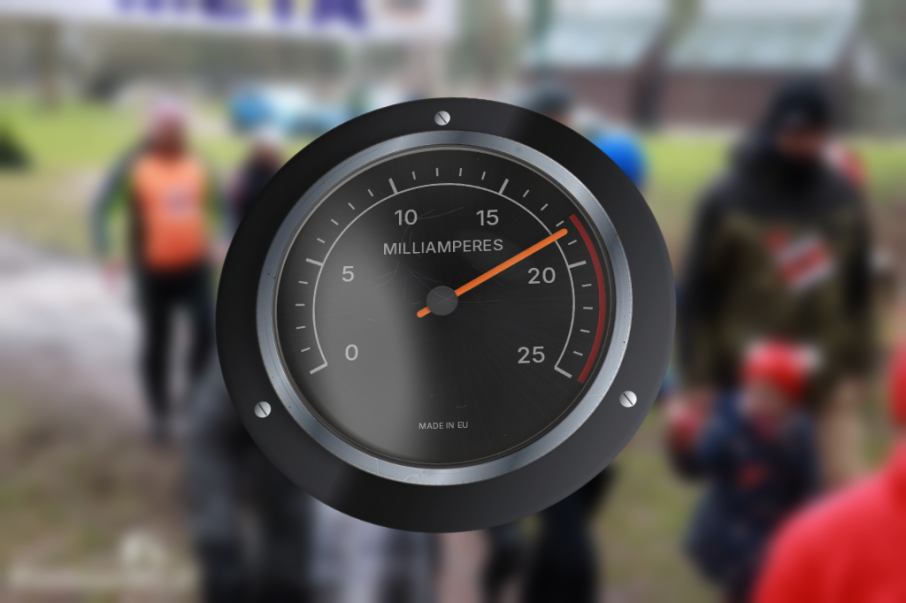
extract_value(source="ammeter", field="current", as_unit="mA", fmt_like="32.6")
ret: 18.5
